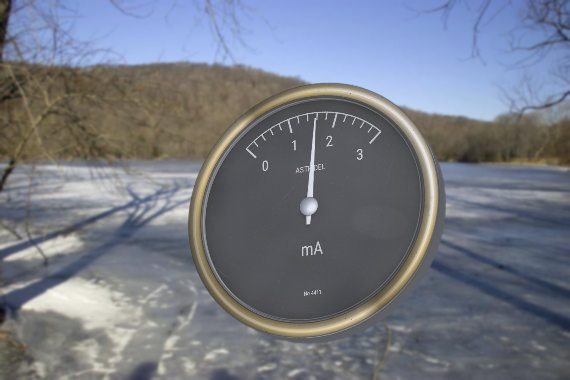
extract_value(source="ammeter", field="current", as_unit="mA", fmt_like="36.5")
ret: 1.6
